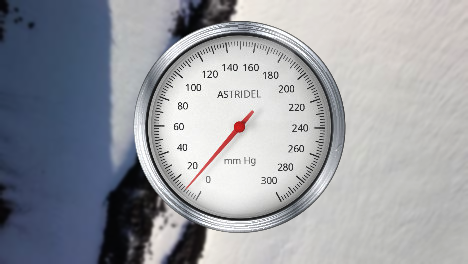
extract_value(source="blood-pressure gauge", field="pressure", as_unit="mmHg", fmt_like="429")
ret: 10
